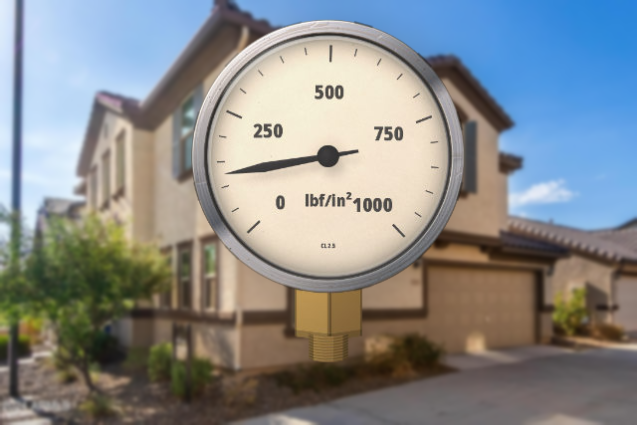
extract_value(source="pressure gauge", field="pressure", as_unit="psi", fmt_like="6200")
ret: 125
